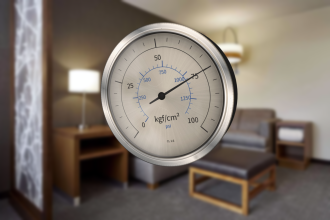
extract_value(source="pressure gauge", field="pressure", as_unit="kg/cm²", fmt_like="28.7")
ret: 75
